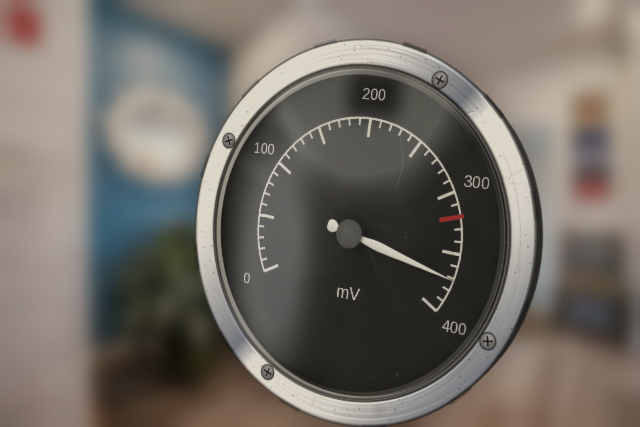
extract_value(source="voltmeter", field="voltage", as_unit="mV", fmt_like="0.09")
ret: 370
